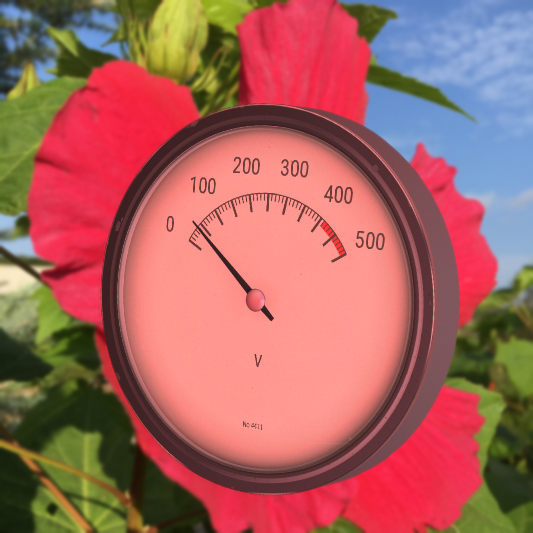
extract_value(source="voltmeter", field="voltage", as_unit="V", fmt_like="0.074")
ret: 50
